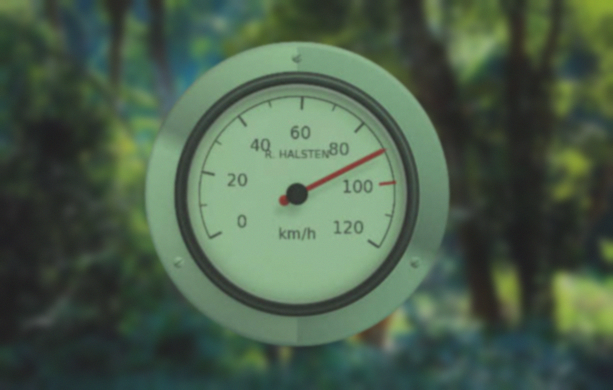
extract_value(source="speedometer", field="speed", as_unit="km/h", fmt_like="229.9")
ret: 90
